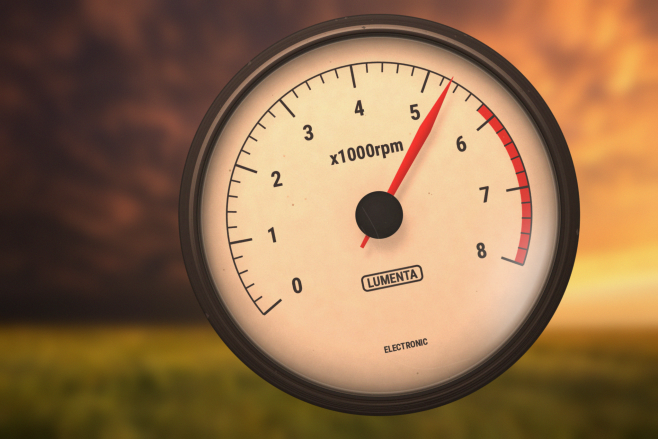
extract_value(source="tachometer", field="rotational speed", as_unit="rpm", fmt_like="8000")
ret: 5300
